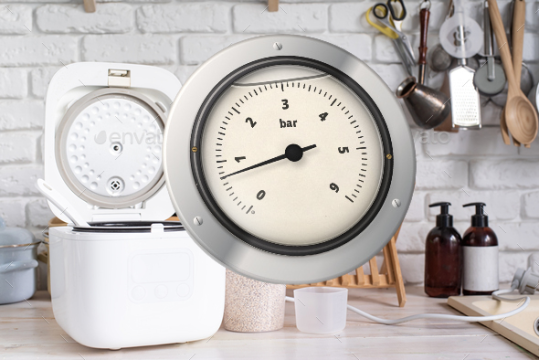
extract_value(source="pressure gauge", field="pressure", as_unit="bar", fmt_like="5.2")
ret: 0.7
